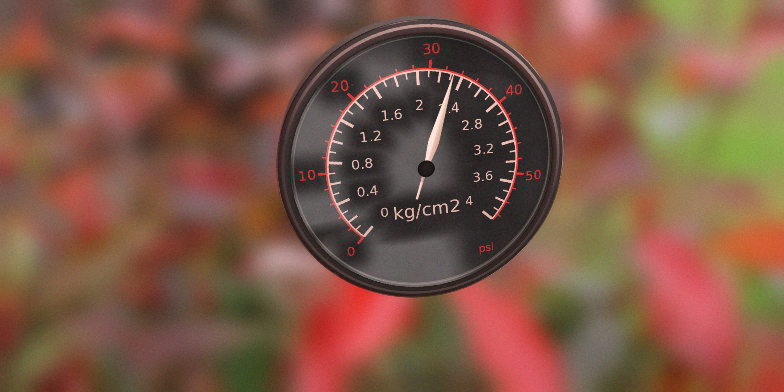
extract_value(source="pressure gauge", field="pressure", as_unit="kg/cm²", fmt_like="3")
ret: 2.3
